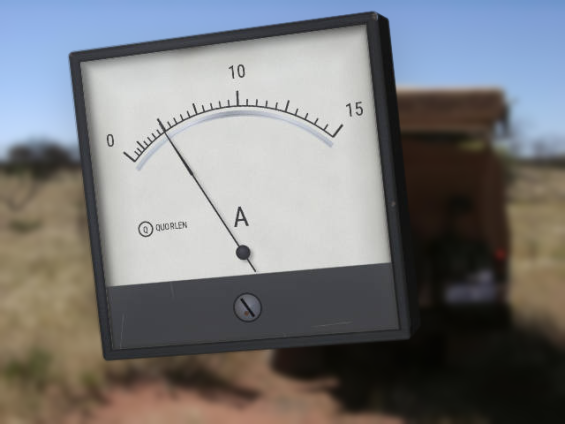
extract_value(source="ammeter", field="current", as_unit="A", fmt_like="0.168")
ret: 5
